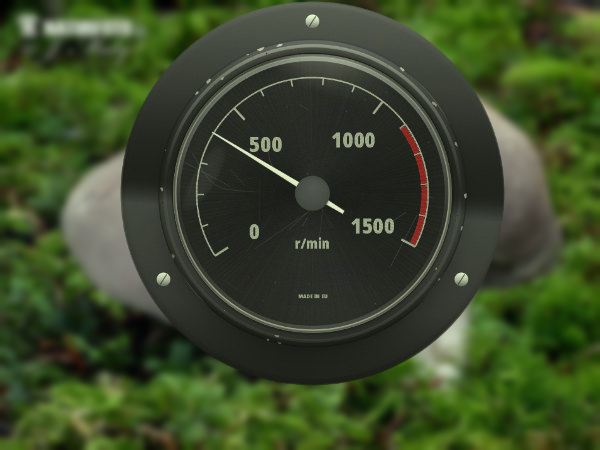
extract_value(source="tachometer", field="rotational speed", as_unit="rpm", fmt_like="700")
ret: 400
